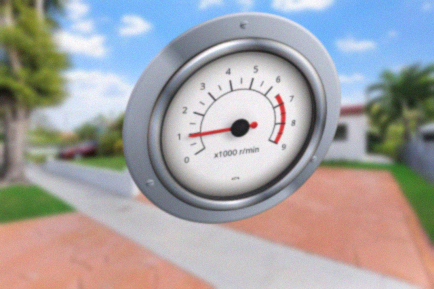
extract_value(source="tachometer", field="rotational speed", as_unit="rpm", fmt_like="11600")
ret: 1000
